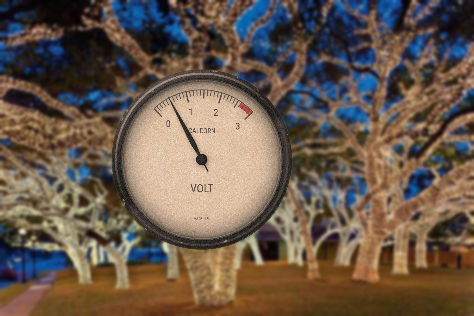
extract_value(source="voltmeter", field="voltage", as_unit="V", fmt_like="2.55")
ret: 0.5
